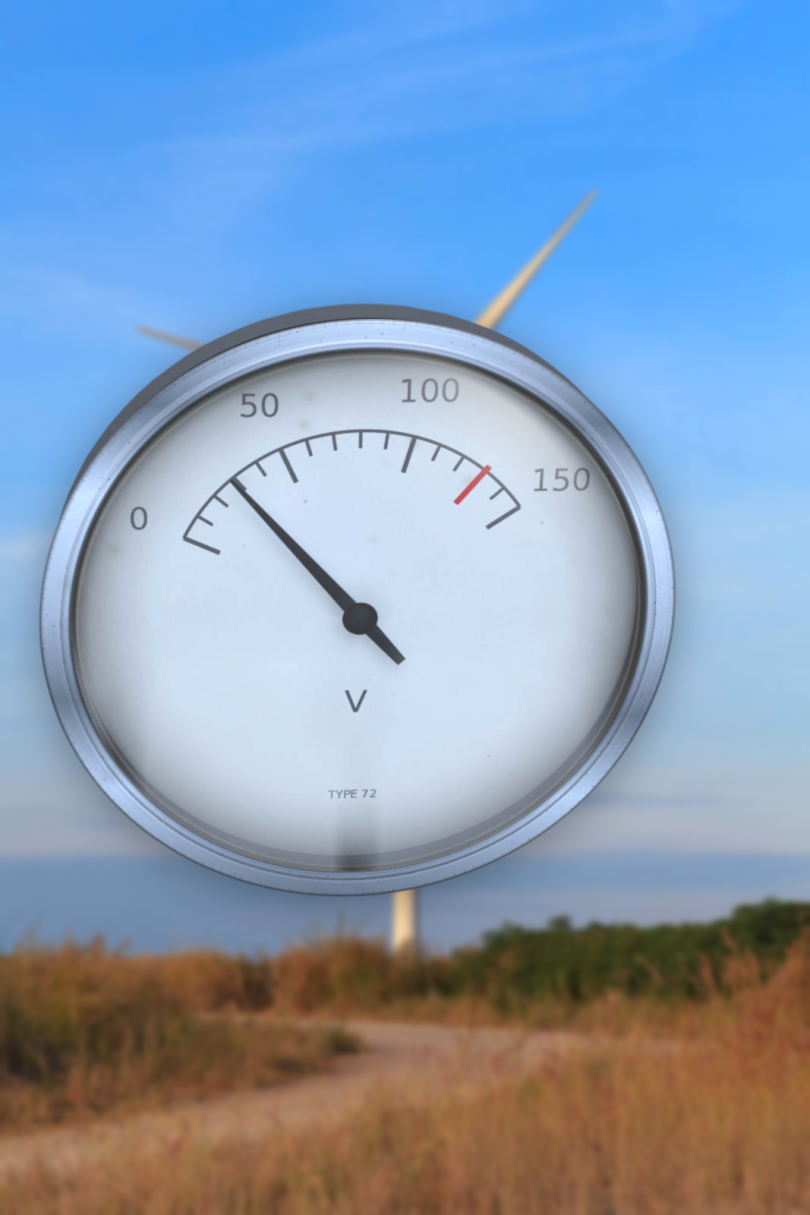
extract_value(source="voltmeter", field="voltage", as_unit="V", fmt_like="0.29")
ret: 30
